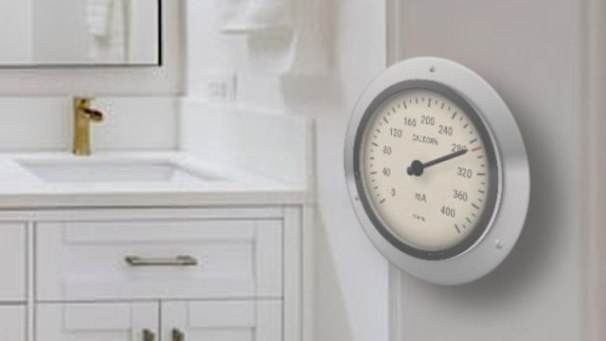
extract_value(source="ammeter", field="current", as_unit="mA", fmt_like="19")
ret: 290
